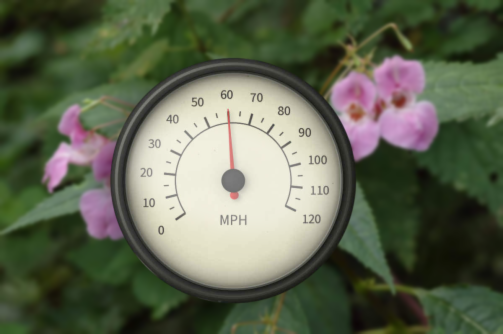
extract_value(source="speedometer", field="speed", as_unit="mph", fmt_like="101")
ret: 60
